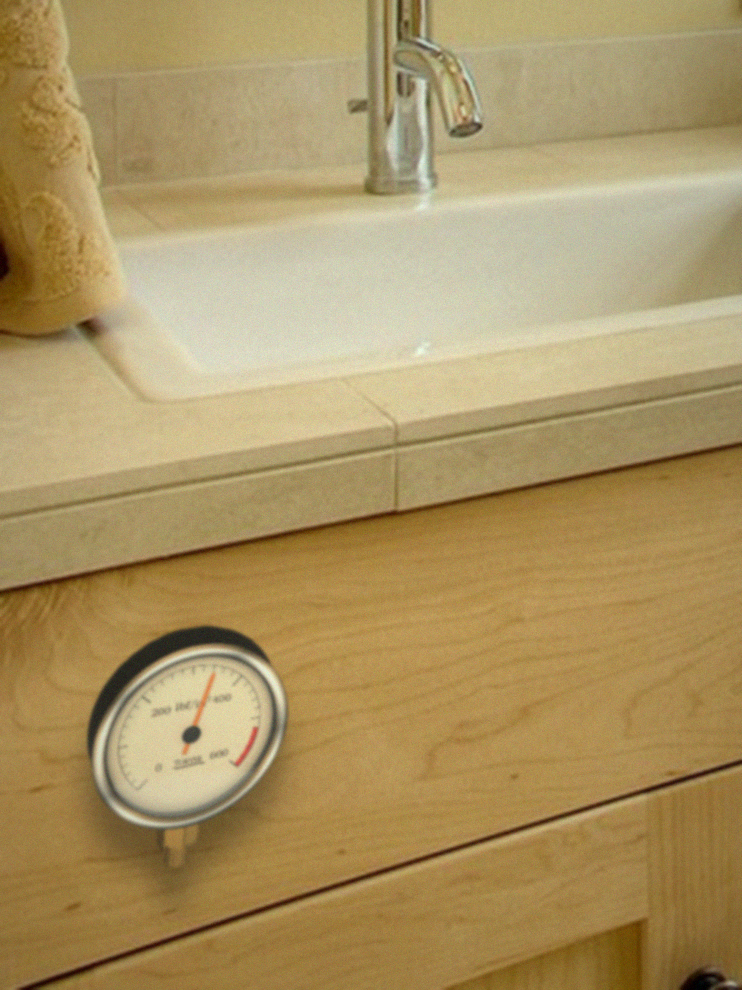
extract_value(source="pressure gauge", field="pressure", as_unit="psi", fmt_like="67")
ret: 340
